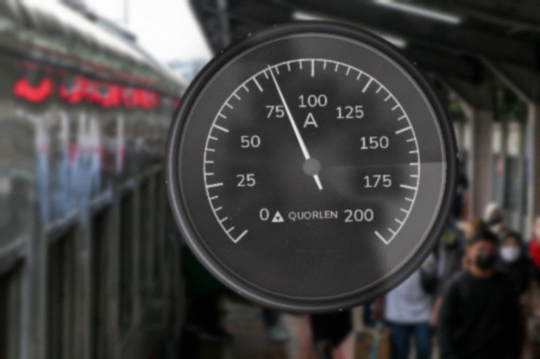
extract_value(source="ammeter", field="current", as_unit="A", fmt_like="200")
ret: 82.5
